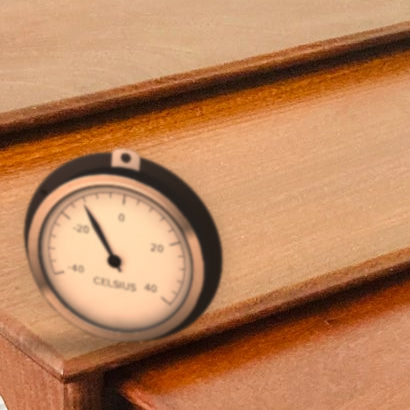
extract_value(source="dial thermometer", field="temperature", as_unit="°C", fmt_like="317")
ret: -12
